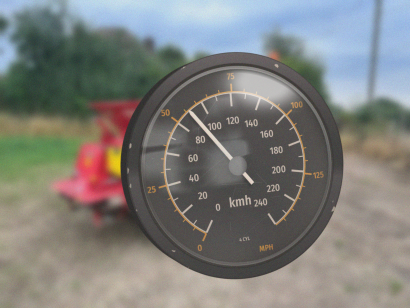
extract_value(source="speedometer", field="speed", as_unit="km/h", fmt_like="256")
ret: 90
